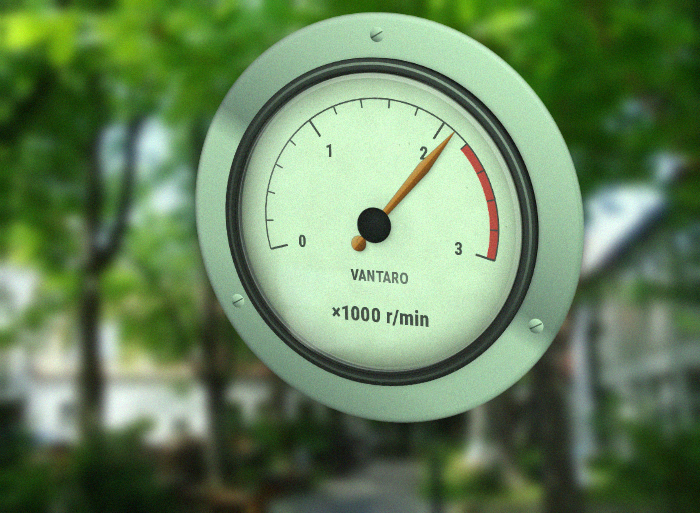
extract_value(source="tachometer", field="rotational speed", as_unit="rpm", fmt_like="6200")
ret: 2100
